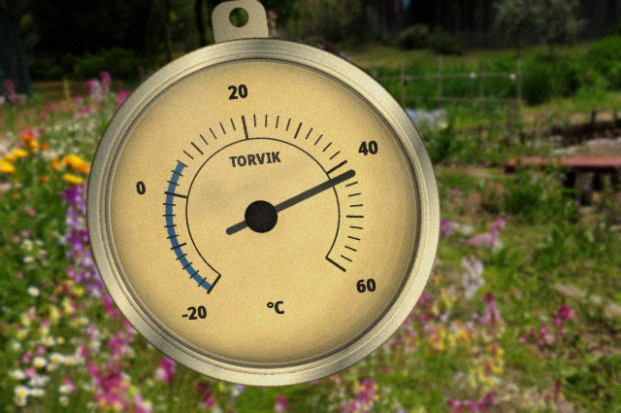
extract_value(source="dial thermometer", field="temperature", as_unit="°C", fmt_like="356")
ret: 42
